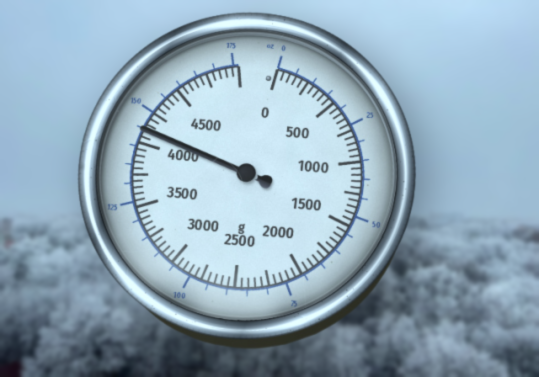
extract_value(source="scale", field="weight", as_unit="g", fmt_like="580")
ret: 4100
